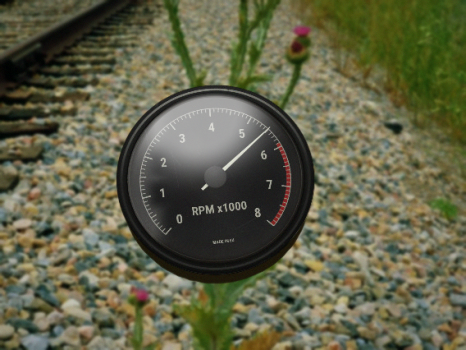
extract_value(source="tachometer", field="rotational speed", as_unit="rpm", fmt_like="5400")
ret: 5500
